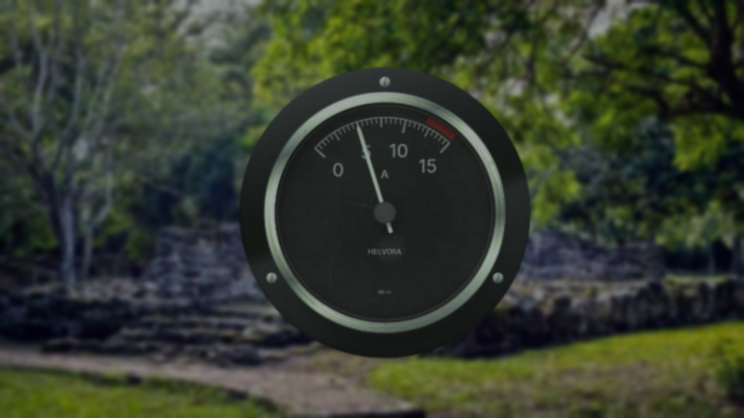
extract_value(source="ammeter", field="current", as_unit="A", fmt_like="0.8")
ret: 5
